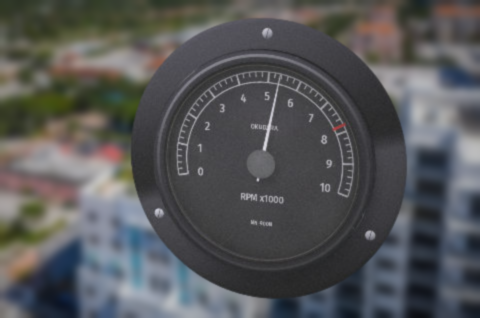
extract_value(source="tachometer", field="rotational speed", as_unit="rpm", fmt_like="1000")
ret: 5400
